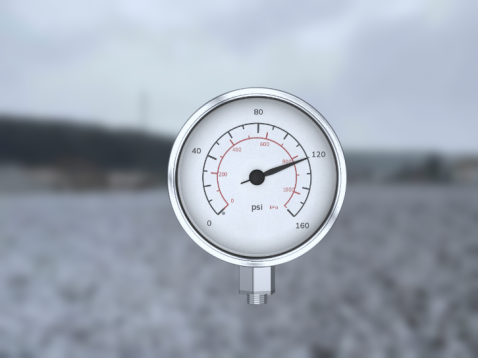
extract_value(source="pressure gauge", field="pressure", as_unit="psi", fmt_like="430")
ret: 120
